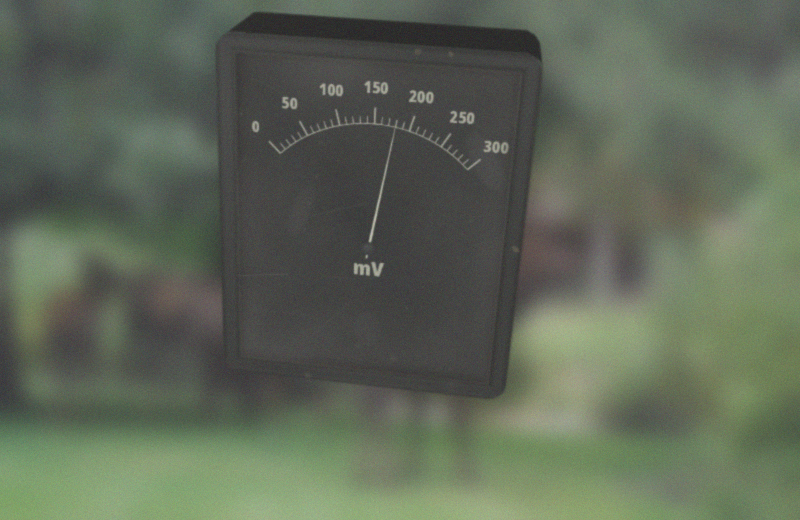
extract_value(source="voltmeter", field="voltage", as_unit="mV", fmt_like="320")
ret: 180
